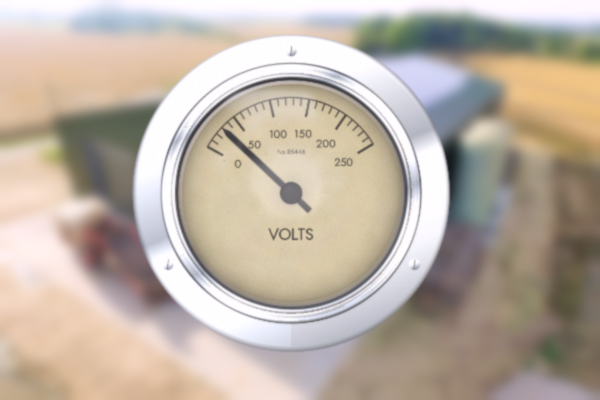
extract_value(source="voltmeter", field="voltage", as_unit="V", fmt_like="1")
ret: 30
